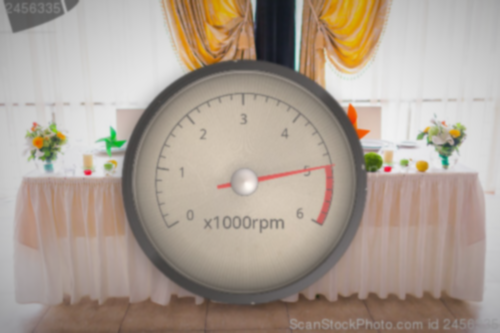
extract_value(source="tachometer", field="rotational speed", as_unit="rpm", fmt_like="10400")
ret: 5000
